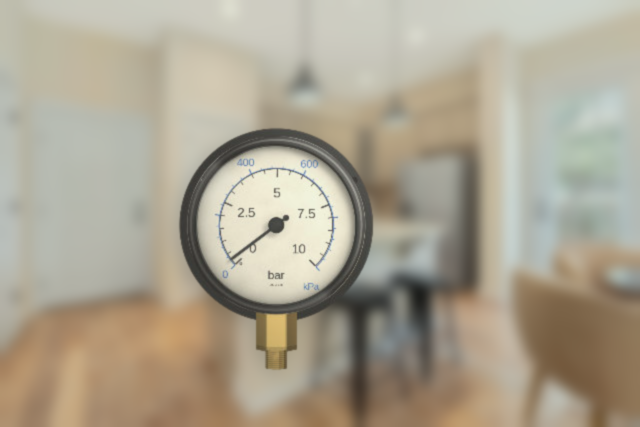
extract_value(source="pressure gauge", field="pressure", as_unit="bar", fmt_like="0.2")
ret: 0.25
